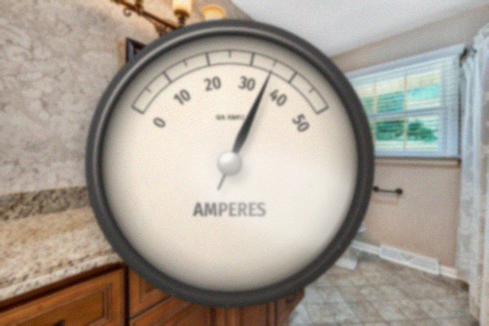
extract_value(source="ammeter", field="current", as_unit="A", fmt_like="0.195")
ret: 35
